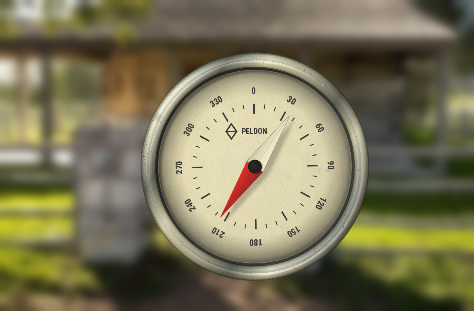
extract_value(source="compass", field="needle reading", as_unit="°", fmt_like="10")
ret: 215
